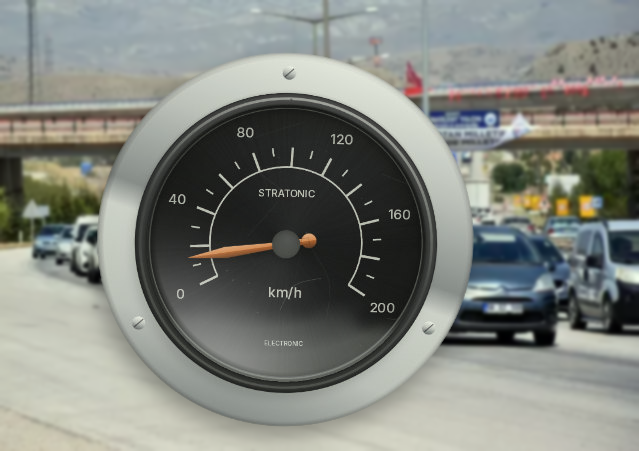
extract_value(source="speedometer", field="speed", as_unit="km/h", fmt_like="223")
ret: 15
